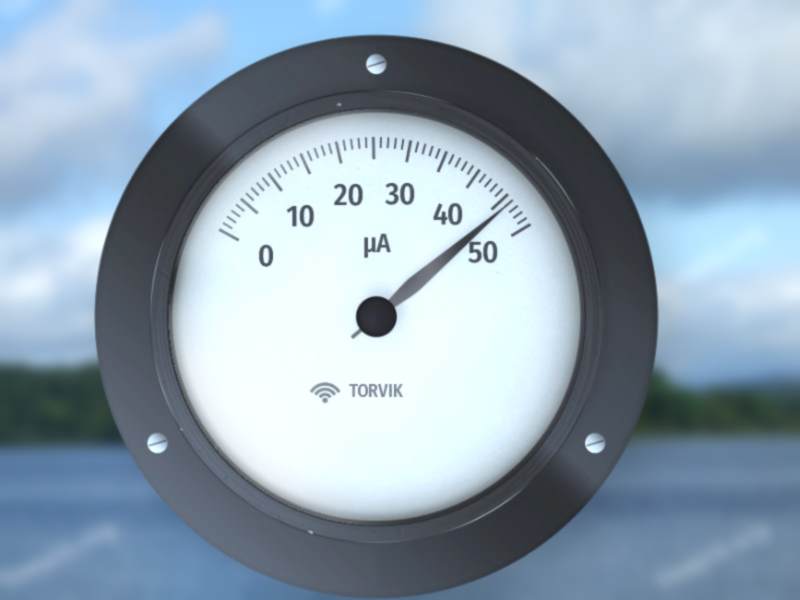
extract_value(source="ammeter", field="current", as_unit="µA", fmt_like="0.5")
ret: 46
